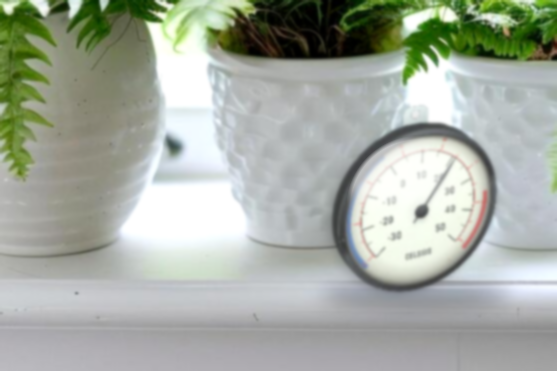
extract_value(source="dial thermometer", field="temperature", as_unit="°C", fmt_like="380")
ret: 20
